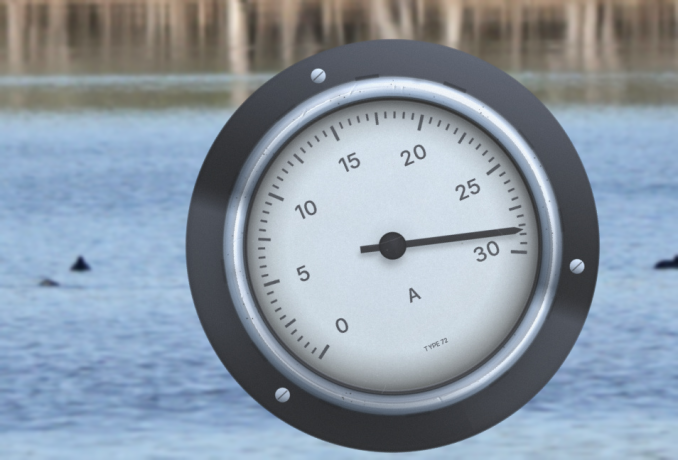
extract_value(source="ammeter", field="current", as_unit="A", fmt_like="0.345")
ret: 28.75
